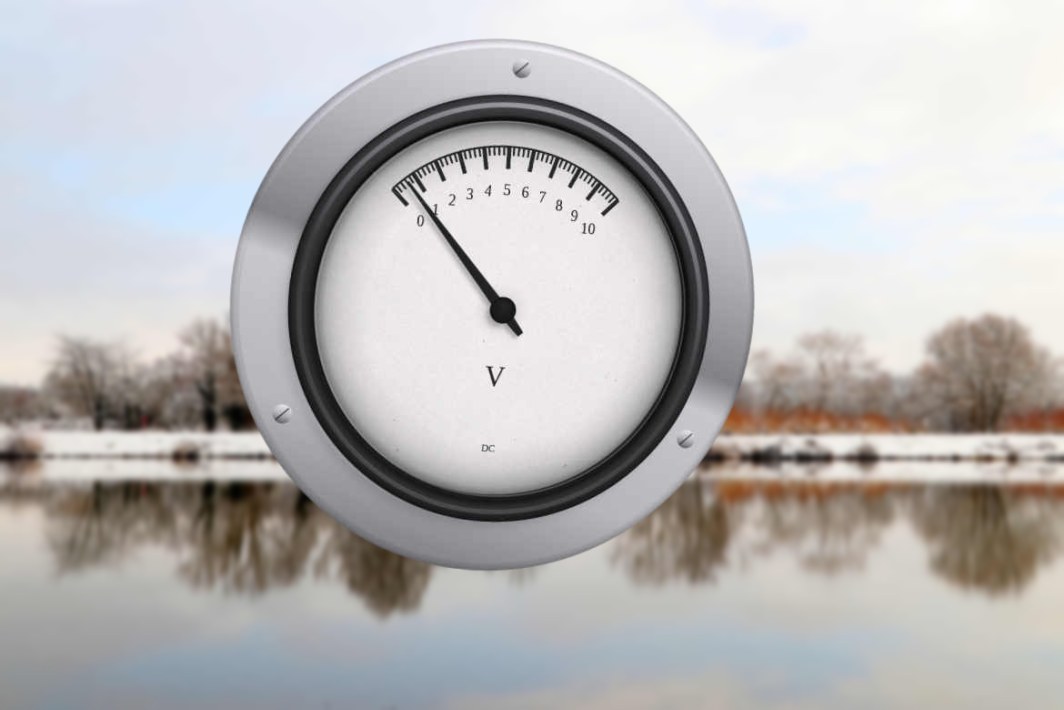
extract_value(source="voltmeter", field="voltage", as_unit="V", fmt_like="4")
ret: 0.6
